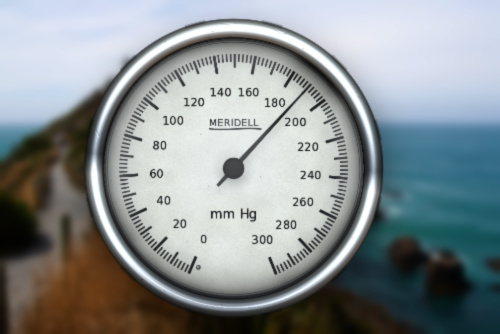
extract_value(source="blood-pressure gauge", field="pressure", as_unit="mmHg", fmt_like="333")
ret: 190
